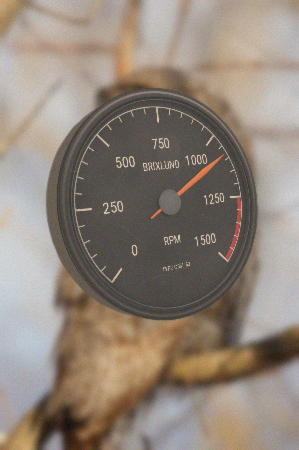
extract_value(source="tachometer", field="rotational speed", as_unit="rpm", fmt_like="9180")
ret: 1075
